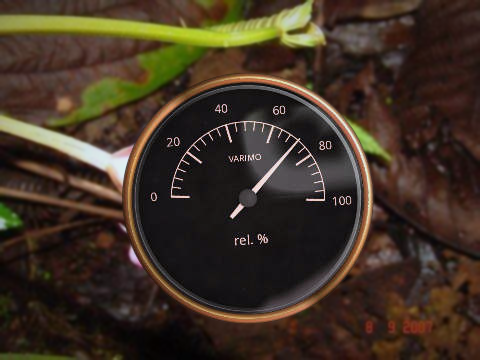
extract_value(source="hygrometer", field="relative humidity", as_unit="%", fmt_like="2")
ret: 72
